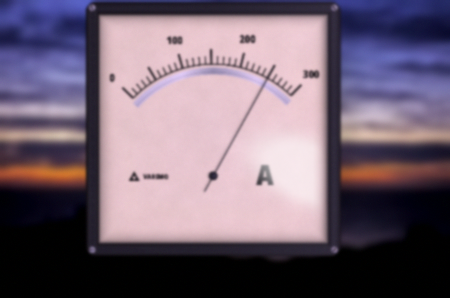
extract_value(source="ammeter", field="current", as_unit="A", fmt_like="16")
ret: 250
